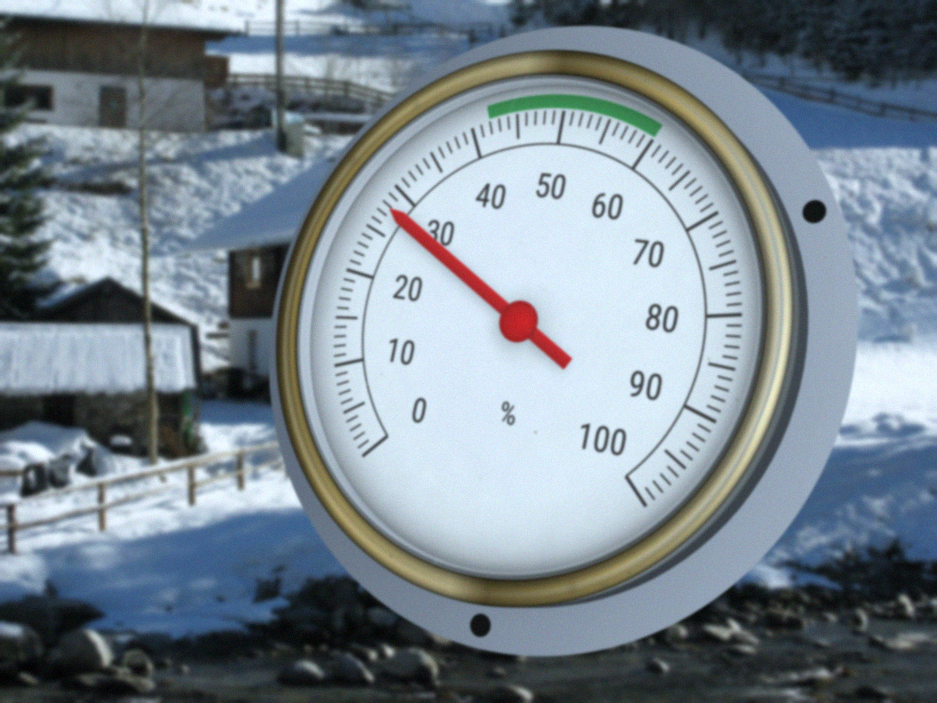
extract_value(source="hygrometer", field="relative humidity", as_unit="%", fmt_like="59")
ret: 28
